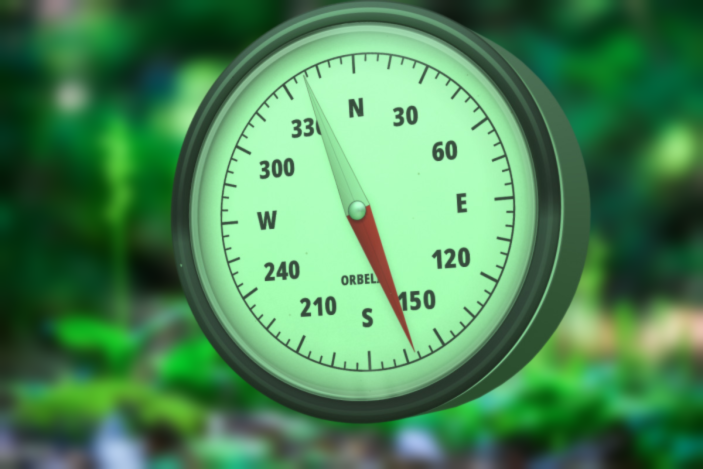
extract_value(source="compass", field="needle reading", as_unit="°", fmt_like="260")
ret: 160
